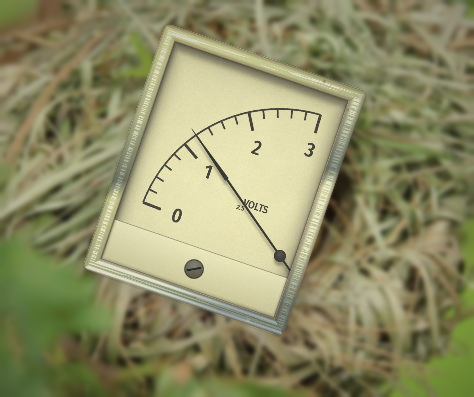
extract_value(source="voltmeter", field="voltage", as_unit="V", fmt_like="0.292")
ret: 1.2
